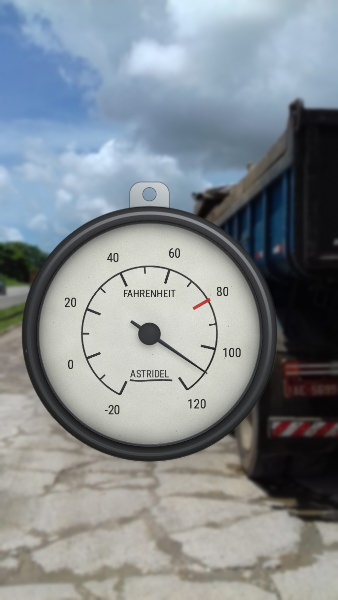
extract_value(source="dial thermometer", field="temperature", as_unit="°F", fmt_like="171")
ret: 110
